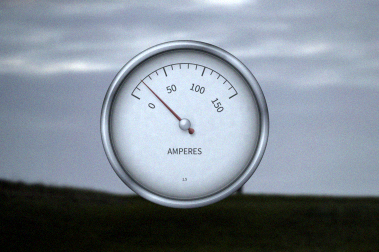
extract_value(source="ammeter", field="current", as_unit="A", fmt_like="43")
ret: 20
